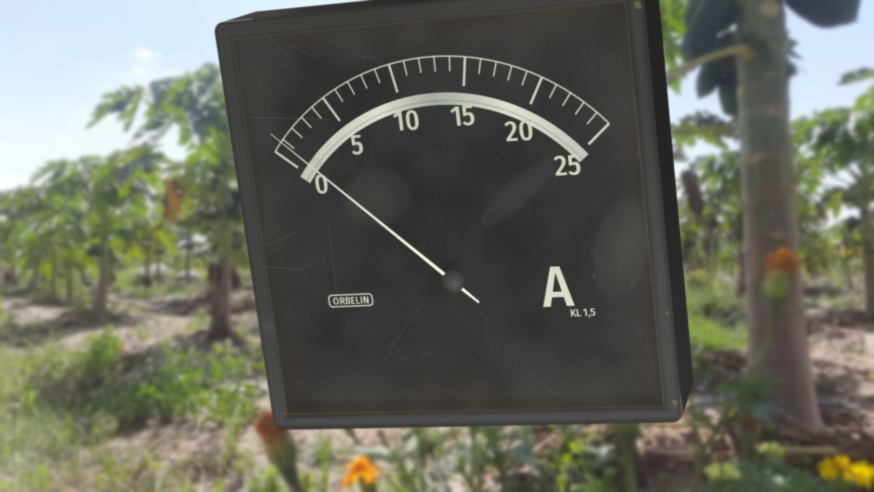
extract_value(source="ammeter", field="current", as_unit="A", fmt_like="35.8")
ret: 1
